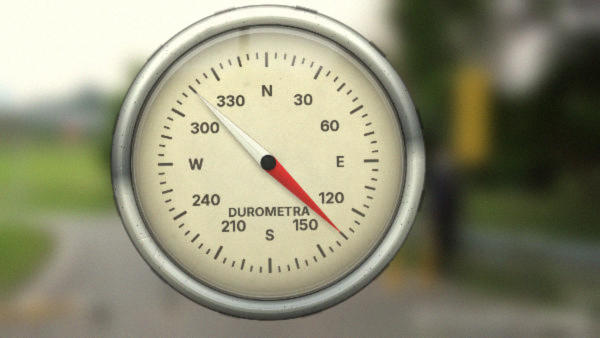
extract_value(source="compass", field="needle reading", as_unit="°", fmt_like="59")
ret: 135
